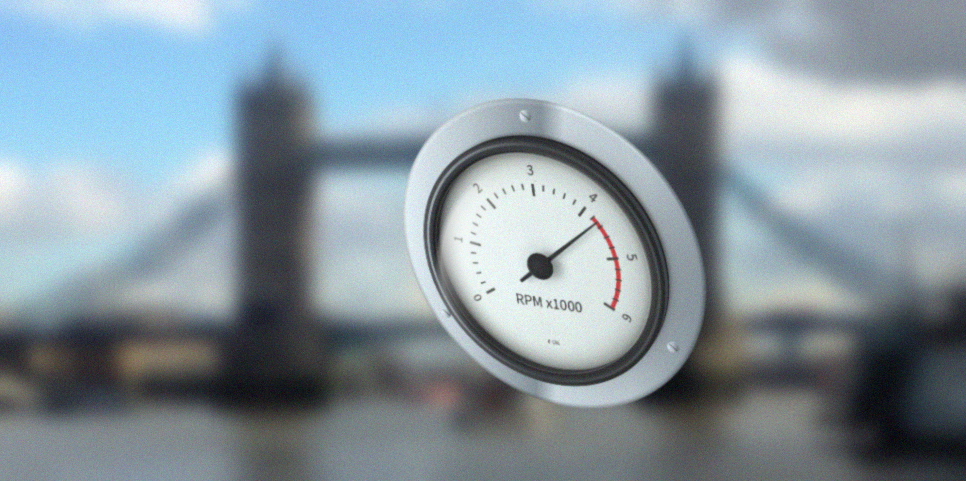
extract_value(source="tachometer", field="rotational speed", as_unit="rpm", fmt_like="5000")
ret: 4300
